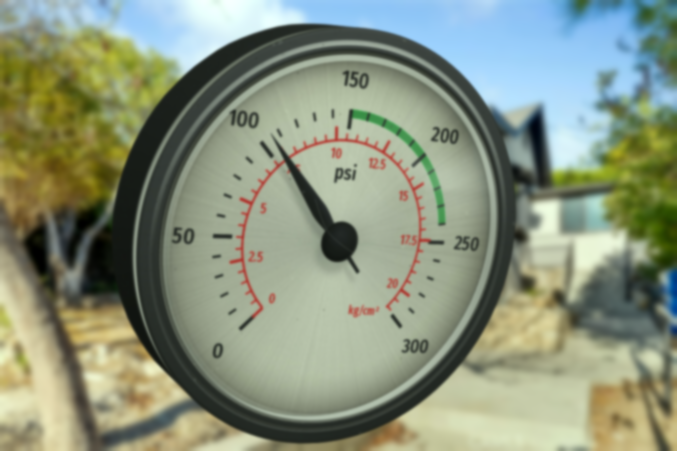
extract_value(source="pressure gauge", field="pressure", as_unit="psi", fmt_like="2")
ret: 105
